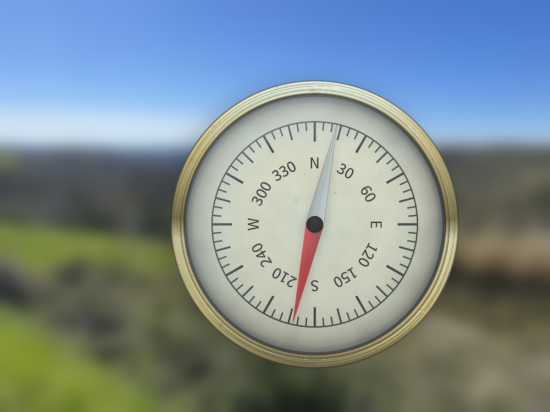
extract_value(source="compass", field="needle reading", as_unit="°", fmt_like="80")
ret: 192.5
